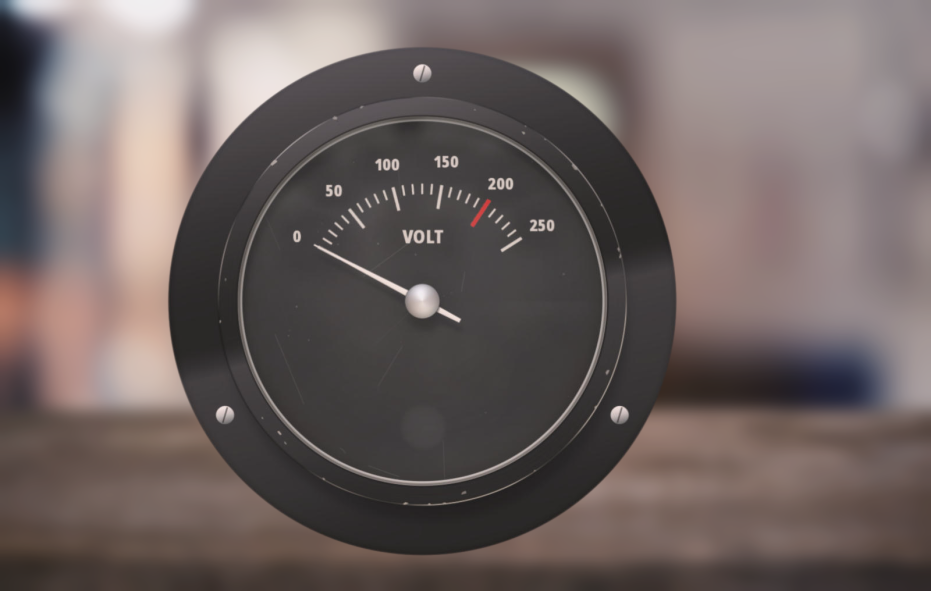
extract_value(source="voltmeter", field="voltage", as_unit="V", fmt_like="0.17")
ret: 0
